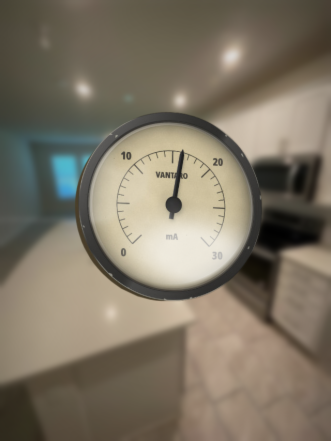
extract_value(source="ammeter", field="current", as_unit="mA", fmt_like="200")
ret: 16
